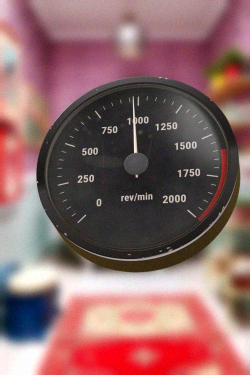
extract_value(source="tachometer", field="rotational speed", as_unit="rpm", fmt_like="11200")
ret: 975
